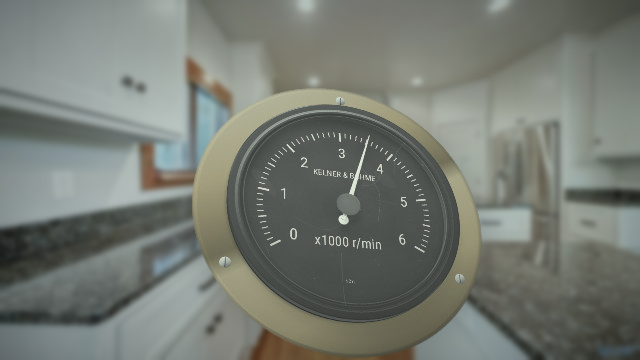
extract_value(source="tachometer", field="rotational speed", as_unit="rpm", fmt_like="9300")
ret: 3500
